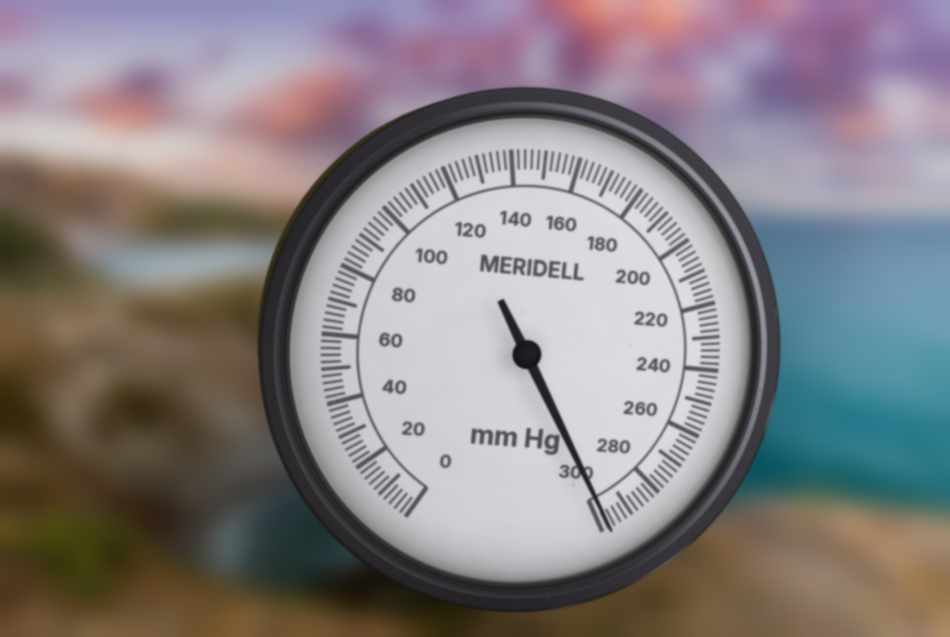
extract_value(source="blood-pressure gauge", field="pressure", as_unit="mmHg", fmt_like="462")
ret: 298
